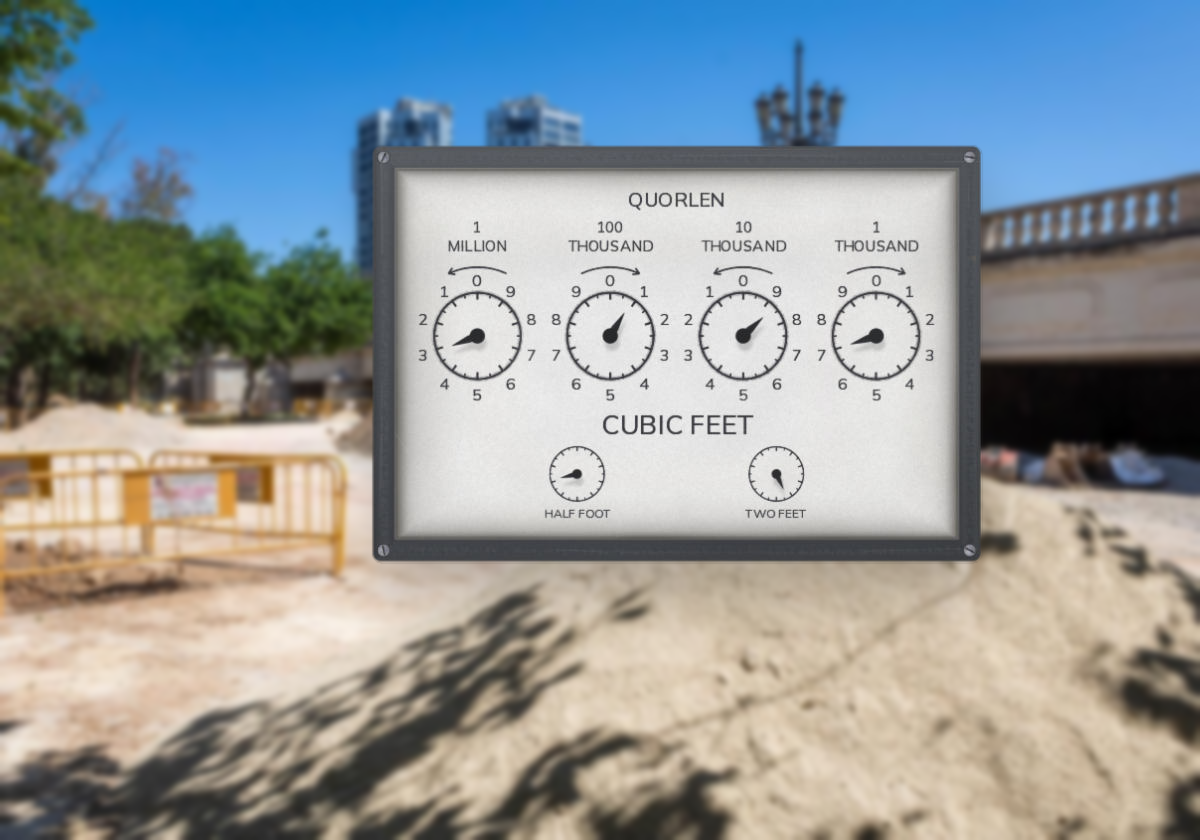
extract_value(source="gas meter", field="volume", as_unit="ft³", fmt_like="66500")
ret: 308700
